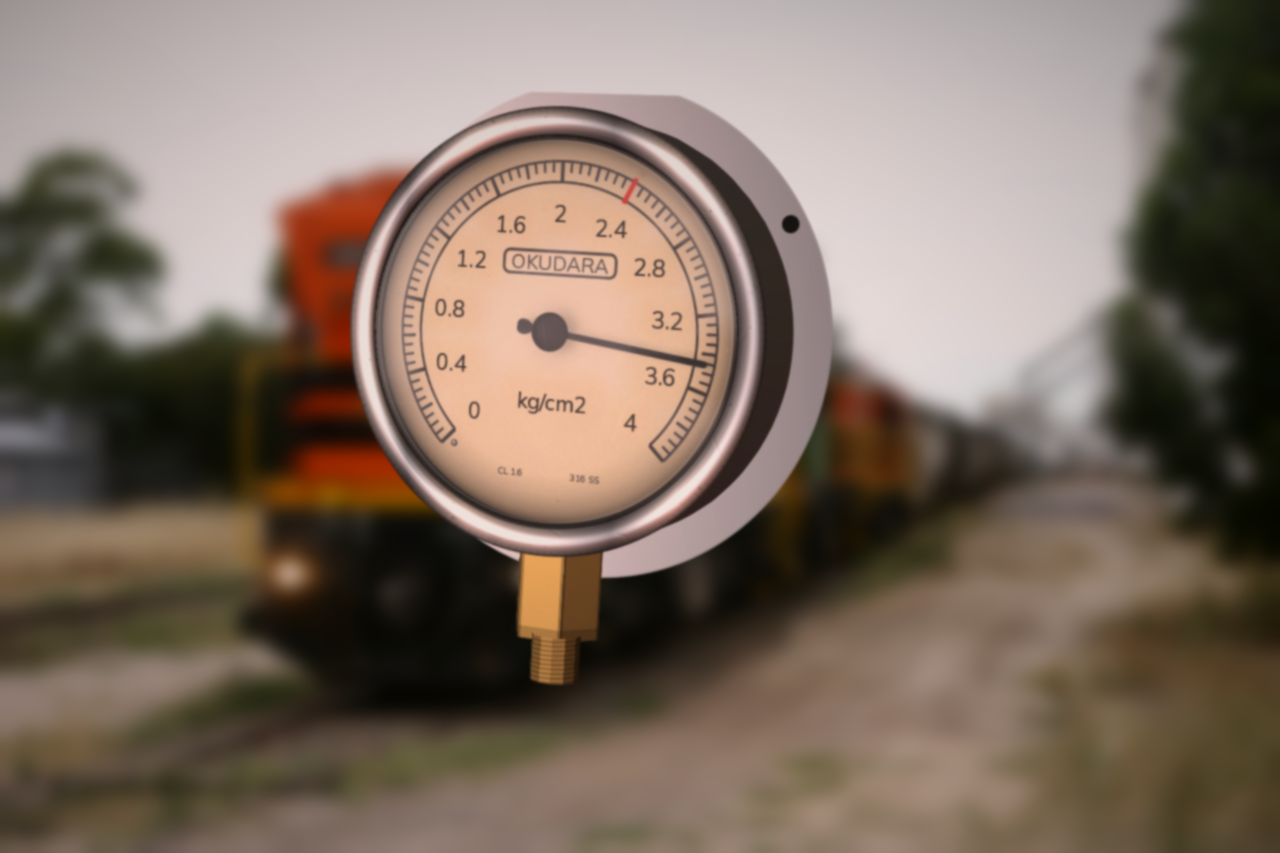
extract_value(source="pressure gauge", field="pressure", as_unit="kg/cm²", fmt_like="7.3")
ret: 3.45
